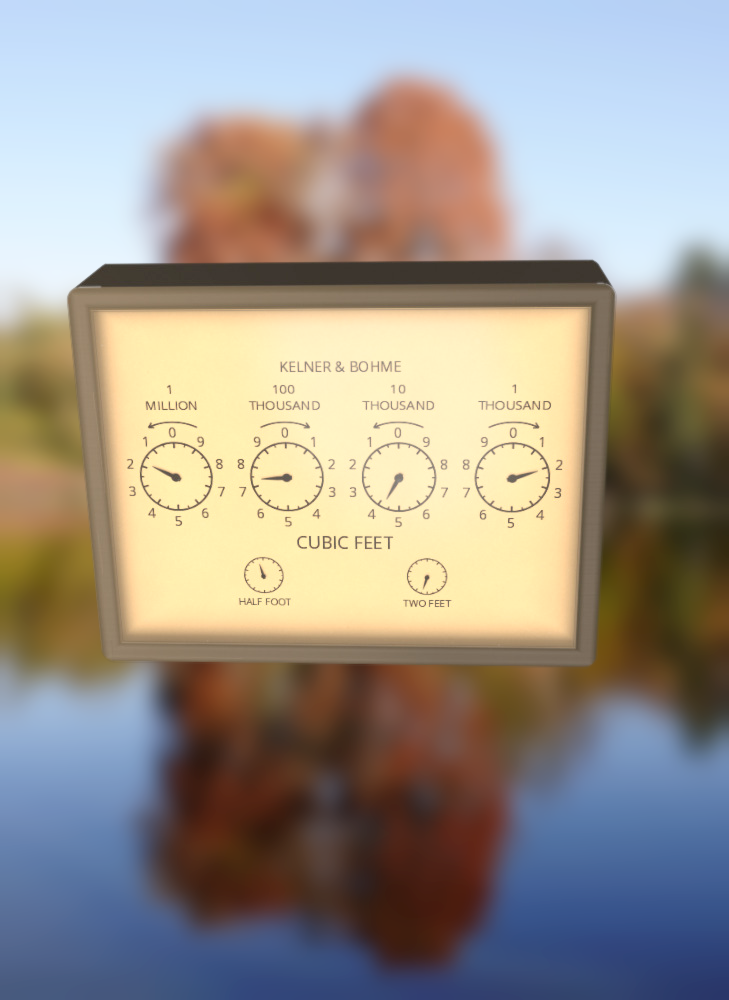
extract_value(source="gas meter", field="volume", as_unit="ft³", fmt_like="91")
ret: 174200
